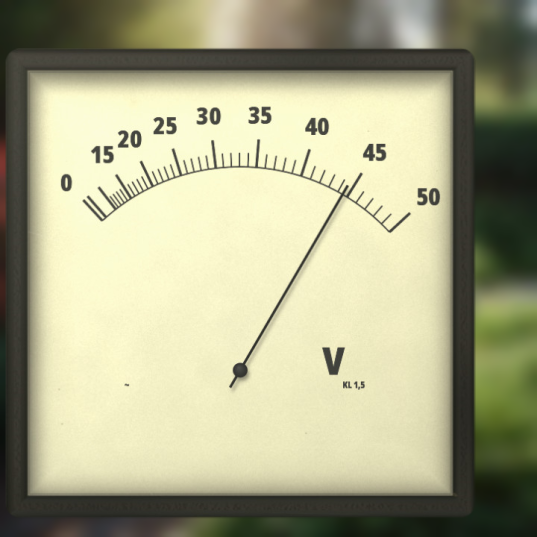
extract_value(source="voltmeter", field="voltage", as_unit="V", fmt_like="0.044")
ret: 44.5
